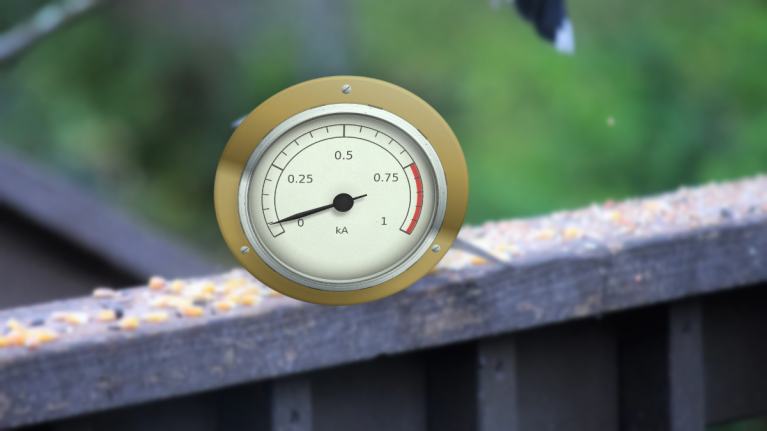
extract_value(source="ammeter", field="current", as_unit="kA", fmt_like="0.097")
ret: 0.05
